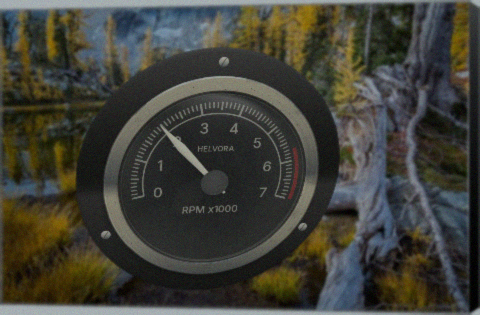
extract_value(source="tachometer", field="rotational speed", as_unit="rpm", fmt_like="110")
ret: 2000
